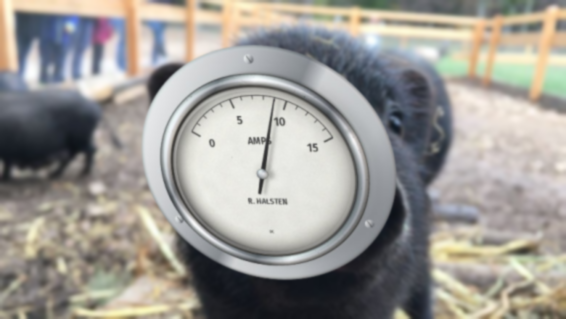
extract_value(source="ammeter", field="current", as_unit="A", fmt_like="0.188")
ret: 9
